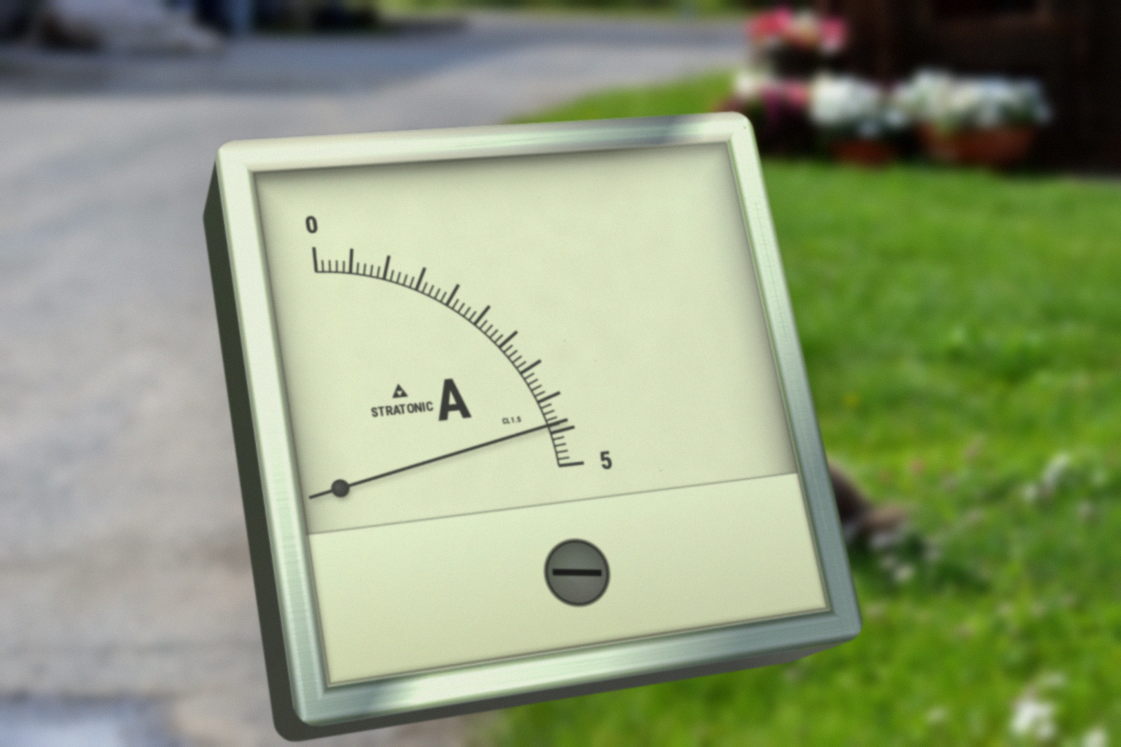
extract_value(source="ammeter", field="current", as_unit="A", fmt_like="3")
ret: 4.4
